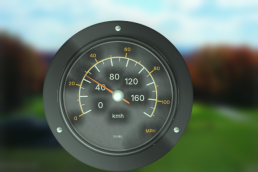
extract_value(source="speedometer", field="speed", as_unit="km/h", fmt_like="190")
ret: 45
